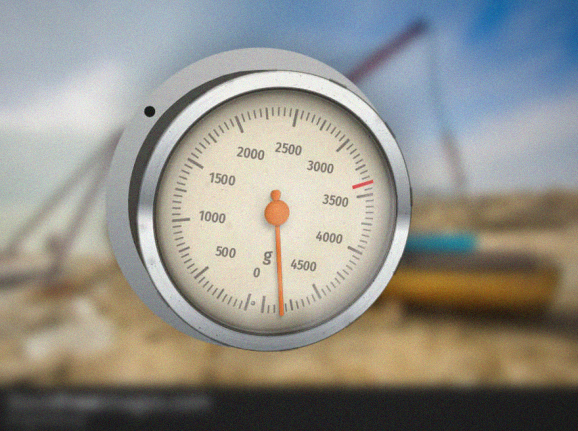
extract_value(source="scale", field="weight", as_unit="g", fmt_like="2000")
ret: 4850
